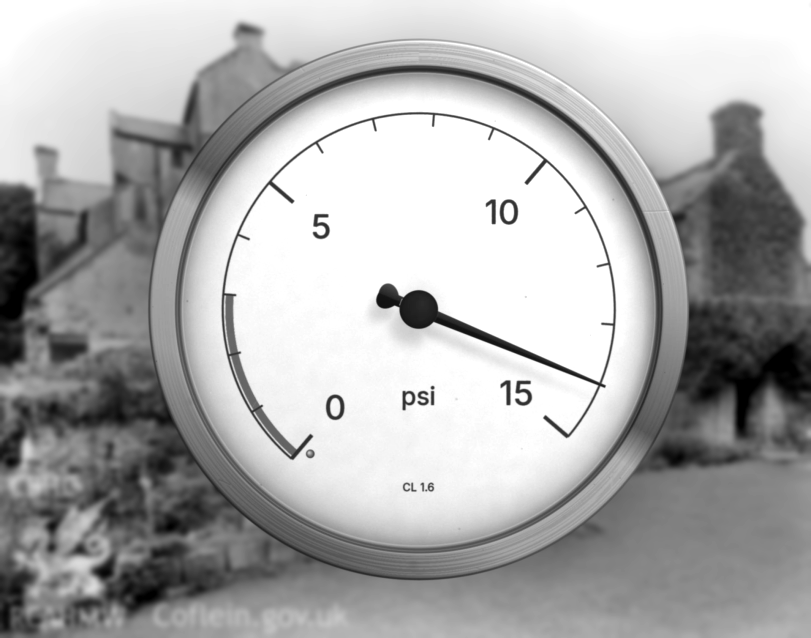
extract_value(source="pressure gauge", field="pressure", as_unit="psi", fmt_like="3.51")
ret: 14
